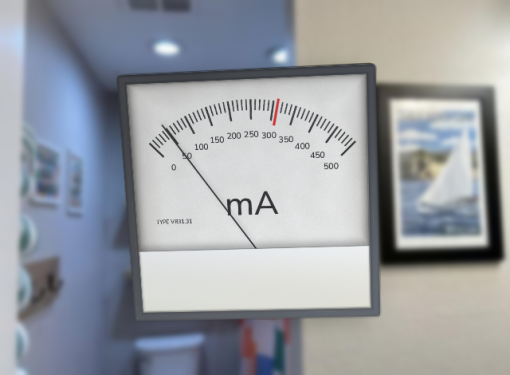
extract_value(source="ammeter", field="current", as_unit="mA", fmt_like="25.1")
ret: 50
